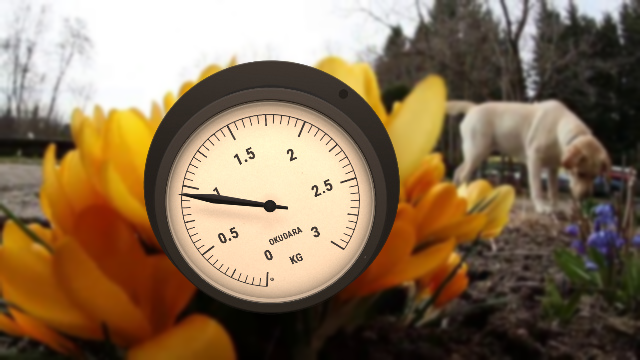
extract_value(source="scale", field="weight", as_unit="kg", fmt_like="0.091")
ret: 0.95
